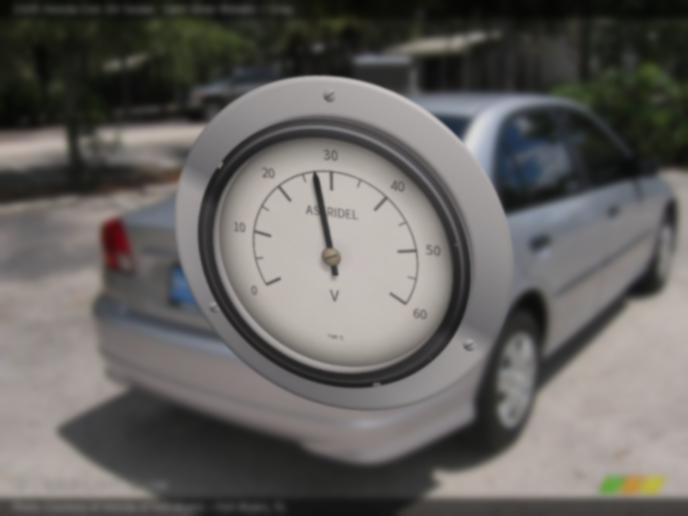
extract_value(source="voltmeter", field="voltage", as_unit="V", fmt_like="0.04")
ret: 27.5
